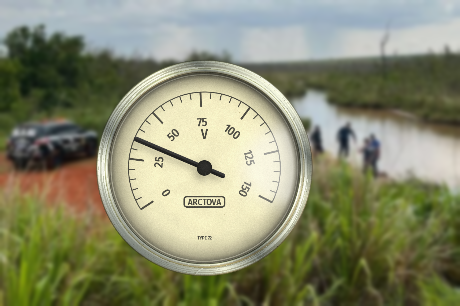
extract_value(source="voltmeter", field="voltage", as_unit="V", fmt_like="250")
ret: 35
